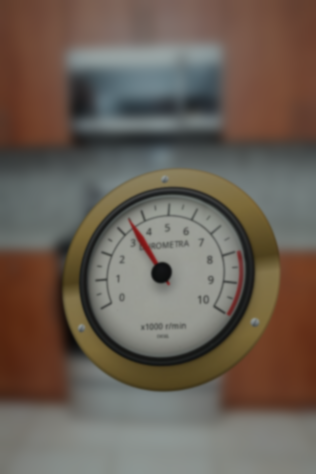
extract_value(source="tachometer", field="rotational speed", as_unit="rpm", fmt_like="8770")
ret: 3500
